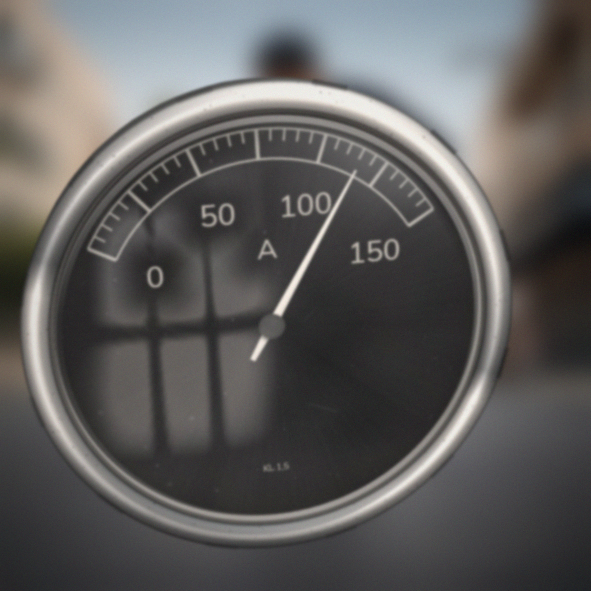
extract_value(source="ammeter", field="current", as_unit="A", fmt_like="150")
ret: 115
